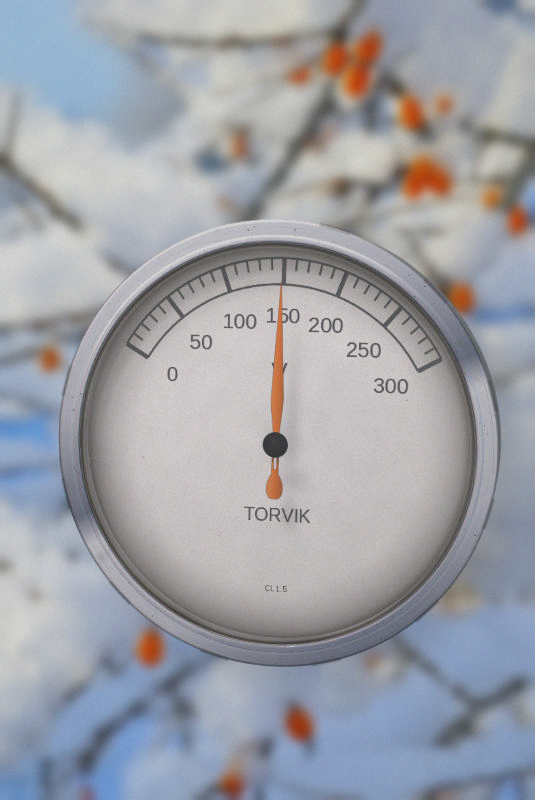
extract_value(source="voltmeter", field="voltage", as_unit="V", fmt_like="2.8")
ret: 150
